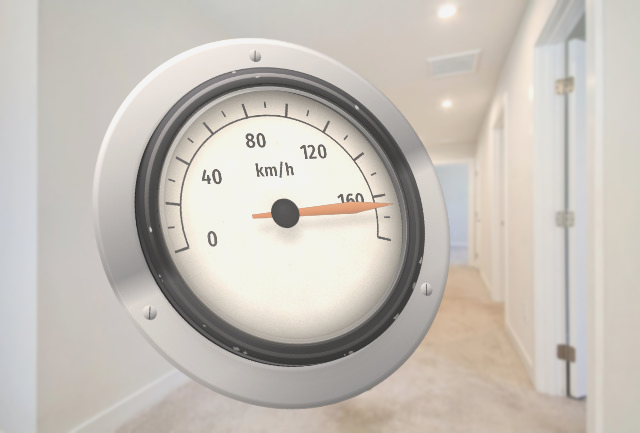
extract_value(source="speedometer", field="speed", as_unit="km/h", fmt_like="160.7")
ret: 165
